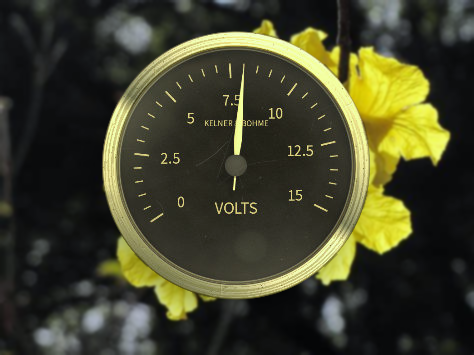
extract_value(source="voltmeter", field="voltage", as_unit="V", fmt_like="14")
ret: 8
